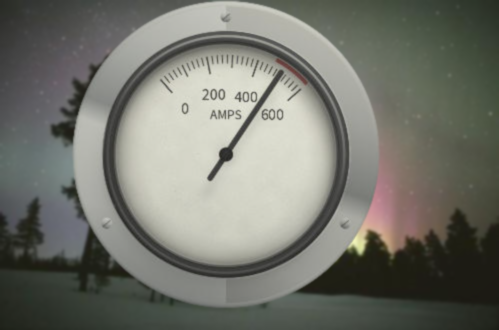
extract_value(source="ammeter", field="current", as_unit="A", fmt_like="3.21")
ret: 500
